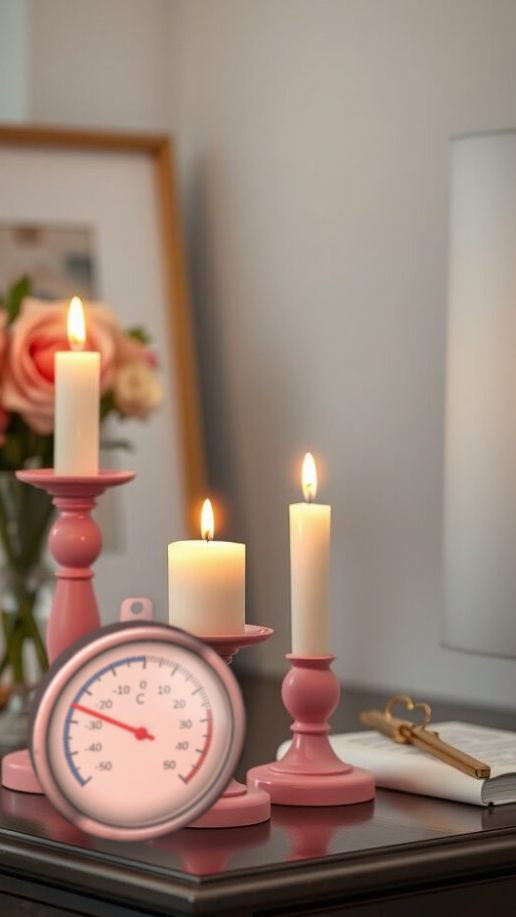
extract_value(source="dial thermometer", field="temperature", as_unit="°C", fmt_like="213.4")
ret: -25
